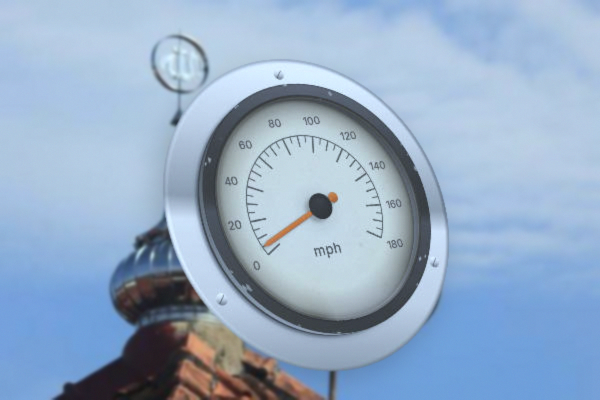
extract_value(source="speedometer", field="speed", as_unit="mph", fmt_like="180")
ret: 5
